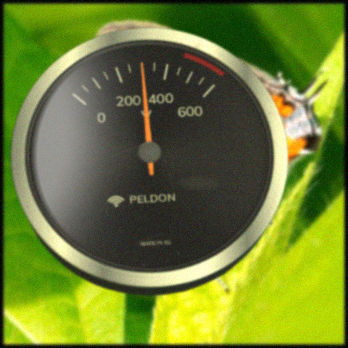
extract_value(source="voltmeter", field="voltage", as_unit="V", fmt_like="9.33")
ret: 300
